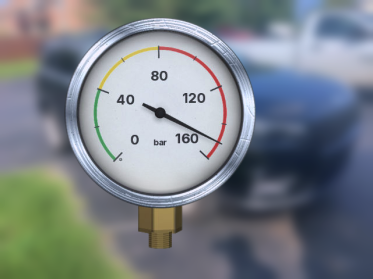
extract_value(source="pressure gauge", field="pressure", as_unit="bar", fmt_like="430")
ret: 150
